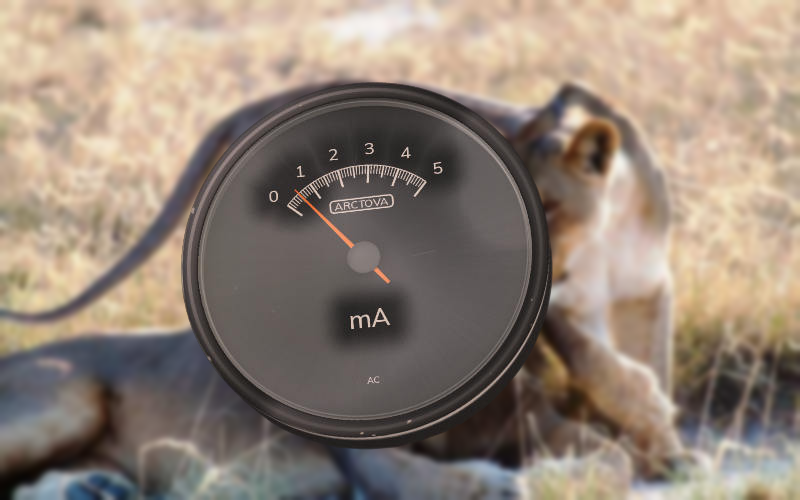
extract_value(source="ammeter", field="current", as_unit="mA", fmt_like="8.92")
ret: 0.5
